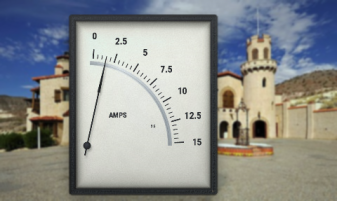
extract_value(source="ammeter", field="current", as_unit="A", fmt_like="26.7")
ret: 1.5
